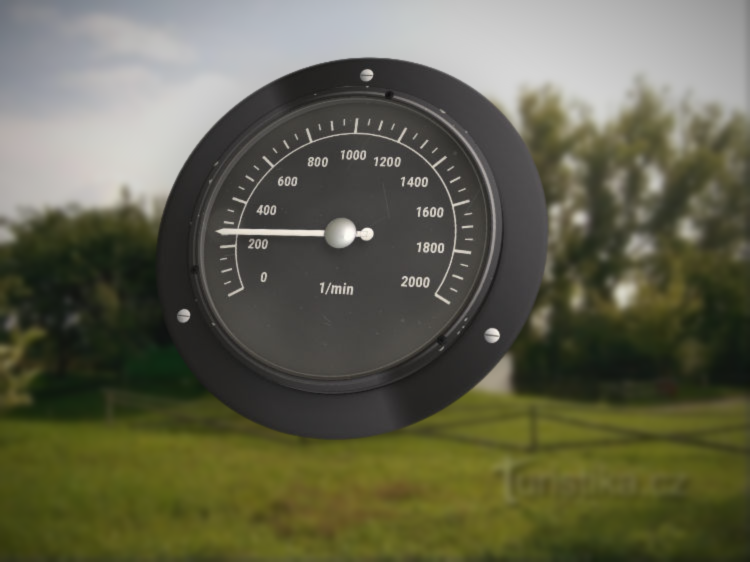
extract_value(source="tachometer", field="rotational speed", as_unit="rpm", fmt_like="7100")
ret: 250
